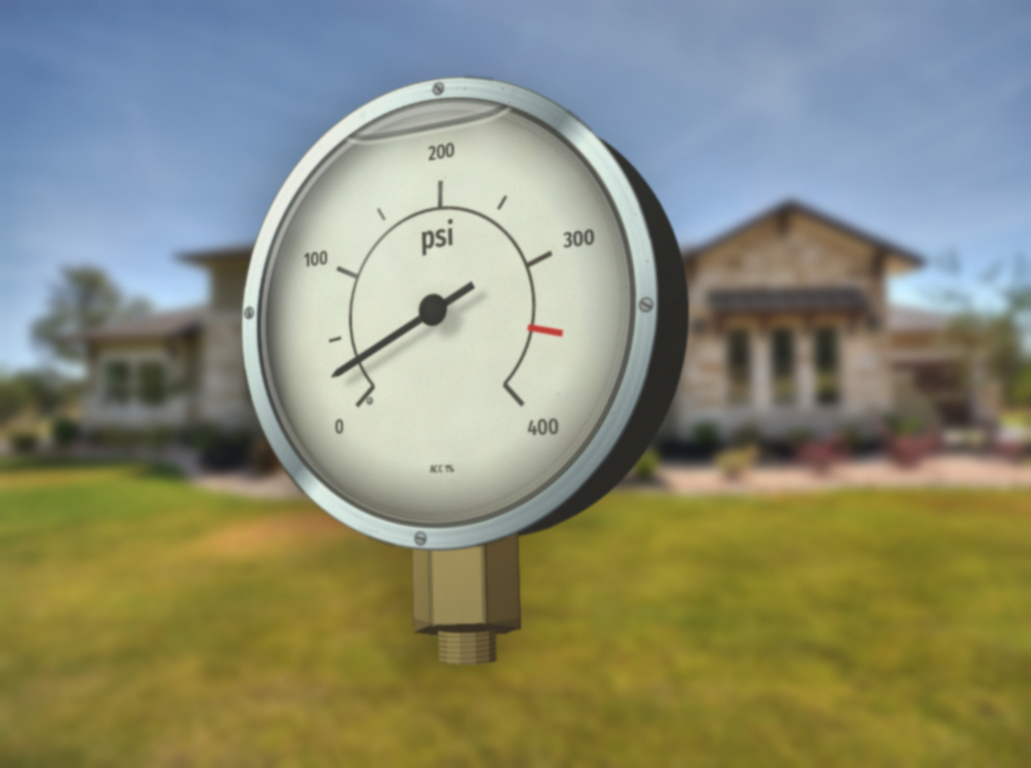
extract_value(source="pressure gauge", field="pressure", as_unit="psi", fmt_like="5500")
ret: 25
